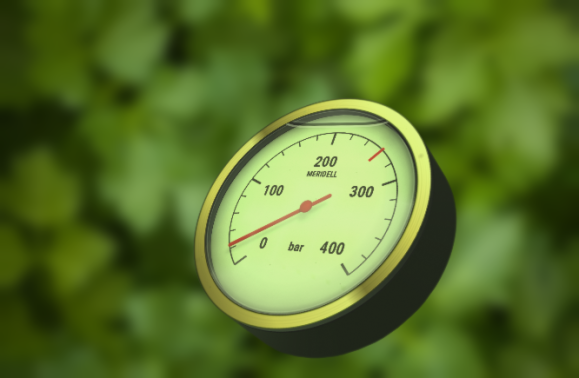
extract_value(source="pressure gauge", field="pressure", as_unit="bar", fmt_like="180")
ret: 20
